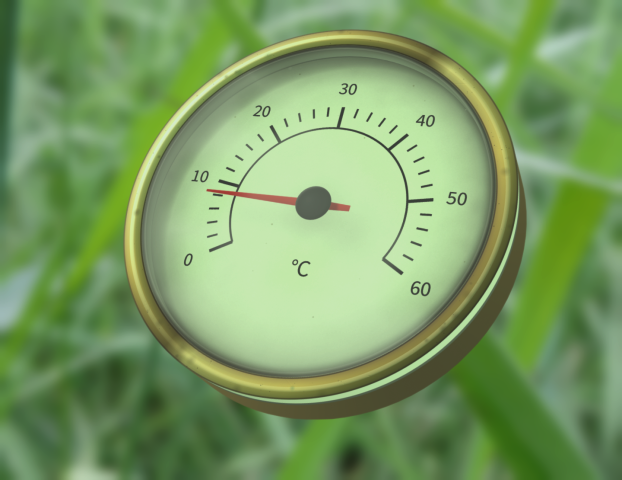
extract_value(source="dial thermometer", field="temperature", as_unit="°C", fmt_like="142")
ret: 8
